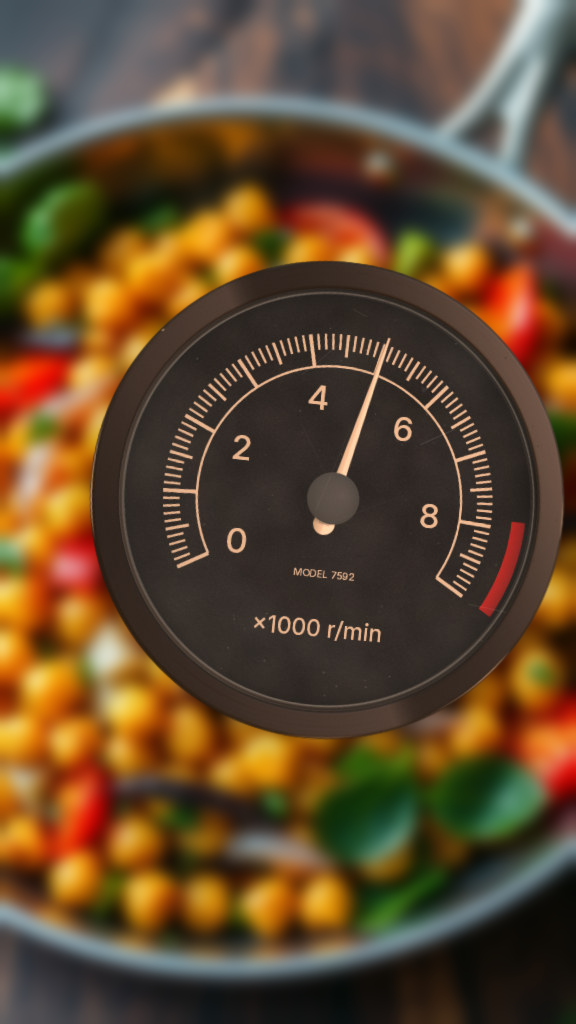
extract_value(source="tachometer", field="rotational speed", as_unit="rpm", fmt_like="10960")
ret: 5000
